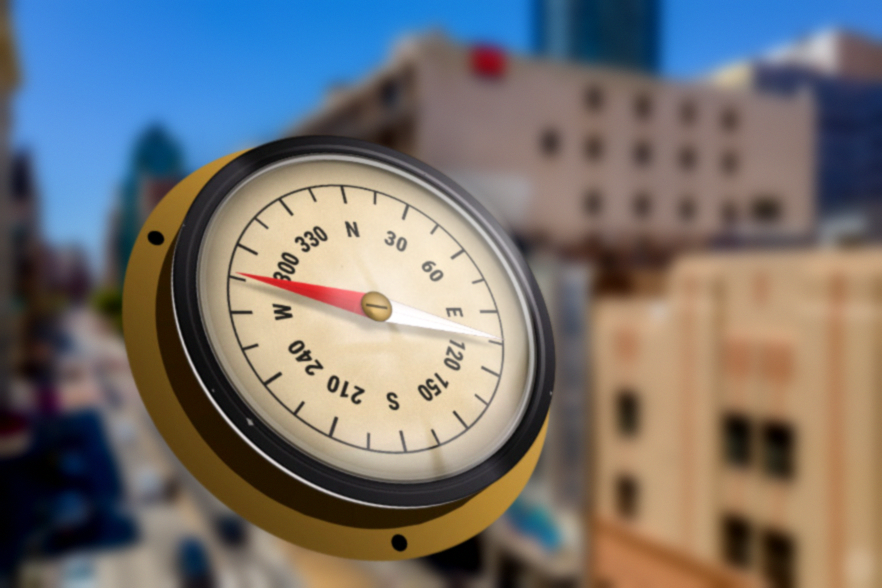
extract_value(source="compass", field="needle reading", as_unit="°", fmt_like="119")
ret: 285
